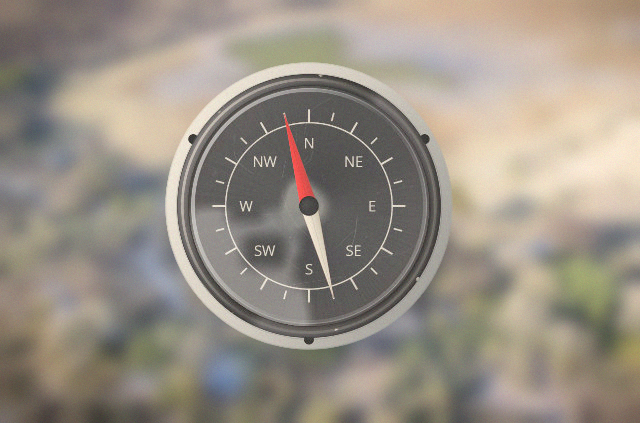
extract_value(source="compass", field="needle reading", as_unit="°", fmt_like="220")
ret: 345
